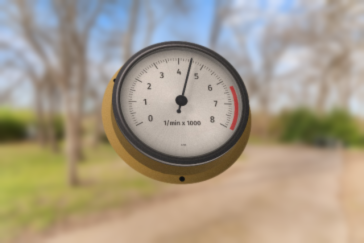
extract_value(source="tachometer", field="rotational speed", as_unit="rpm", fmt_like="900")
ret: 4500
